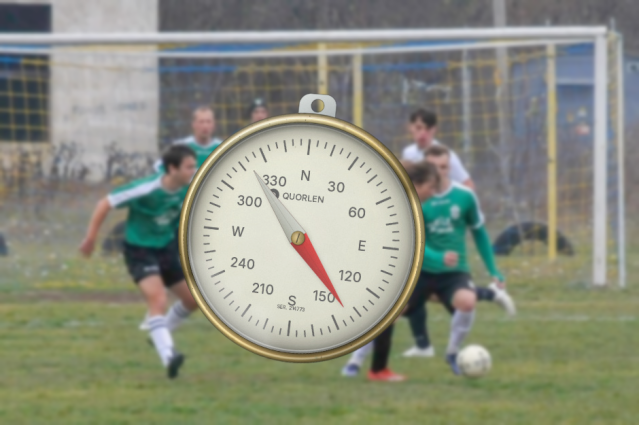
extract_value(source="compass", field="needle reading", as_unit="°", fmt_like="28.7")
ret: 140
